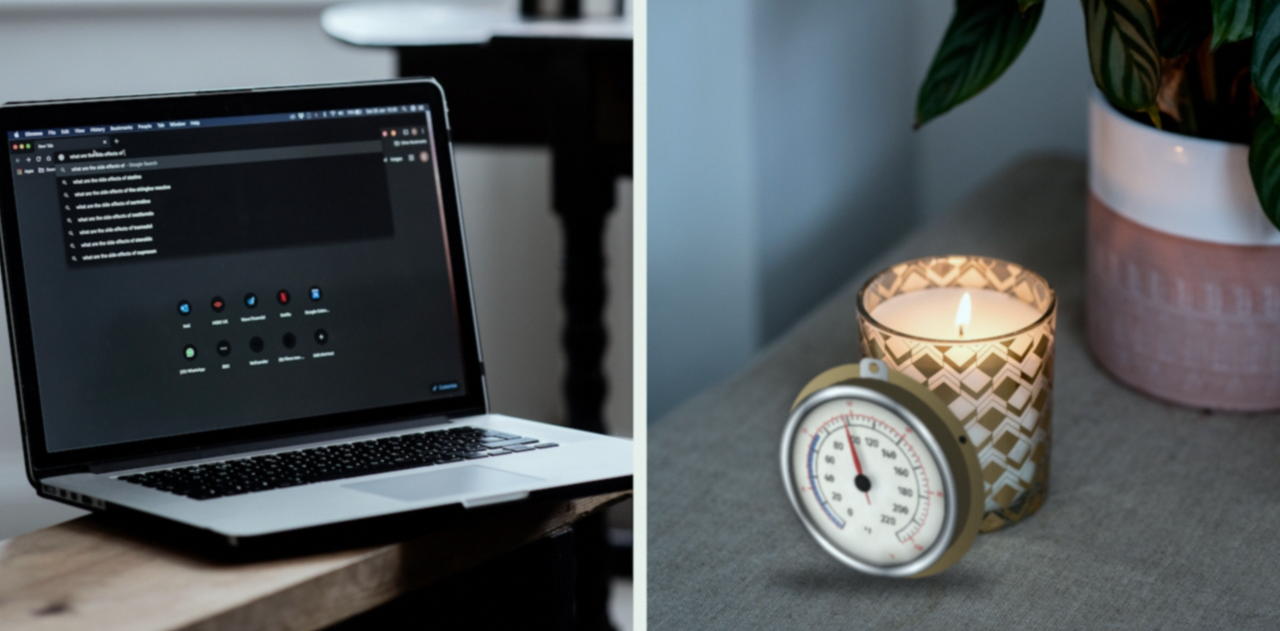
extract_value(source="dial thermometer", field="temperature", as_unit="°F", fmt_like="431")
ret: 100
